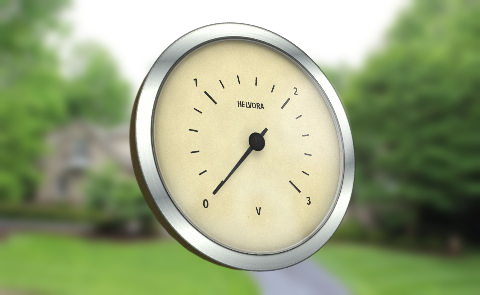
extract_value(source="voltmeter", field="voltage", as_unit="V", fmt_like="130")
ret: 0
